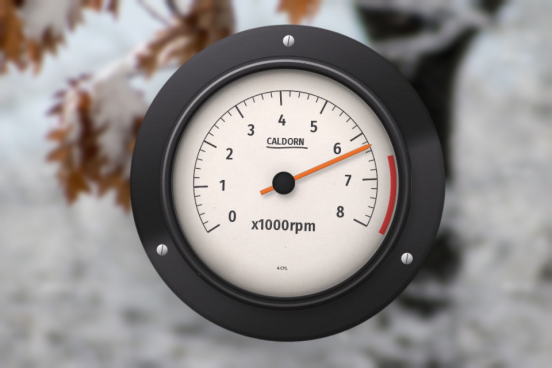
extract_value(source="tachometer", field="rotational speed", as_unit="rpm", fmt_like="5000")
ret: 6300
